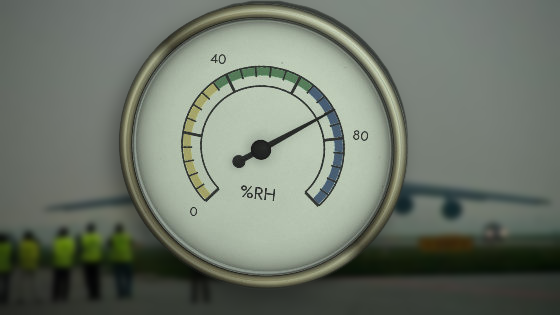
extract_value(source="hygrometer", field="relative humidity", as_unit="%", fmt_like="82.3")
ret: 72
